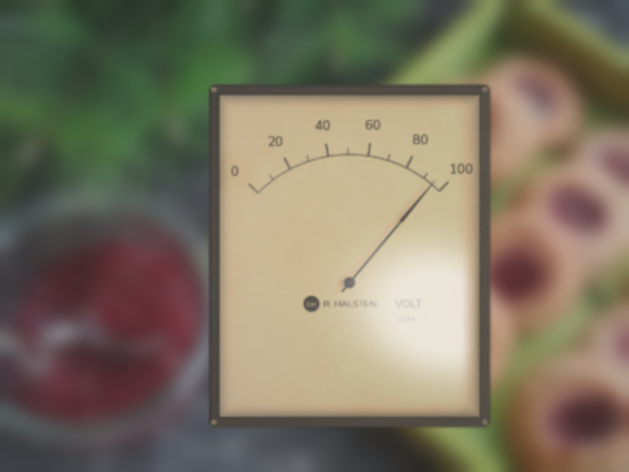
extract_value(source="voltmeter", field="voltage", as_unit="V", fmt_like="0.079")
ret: 95
